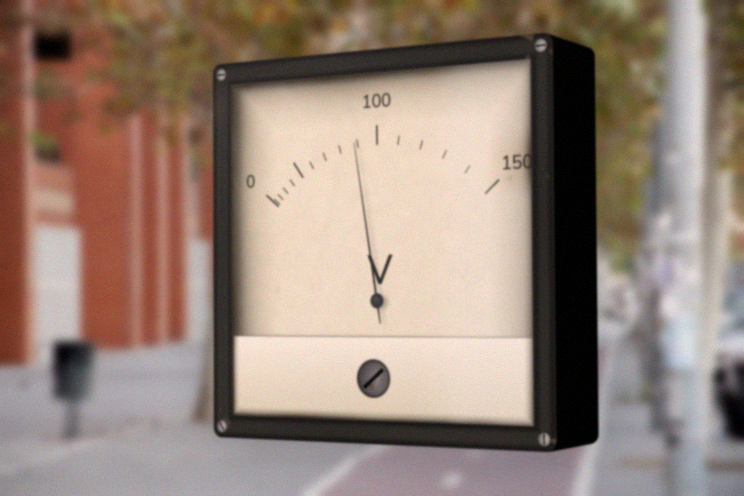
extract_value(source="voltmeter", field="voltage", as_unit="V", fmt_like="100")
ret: 90
